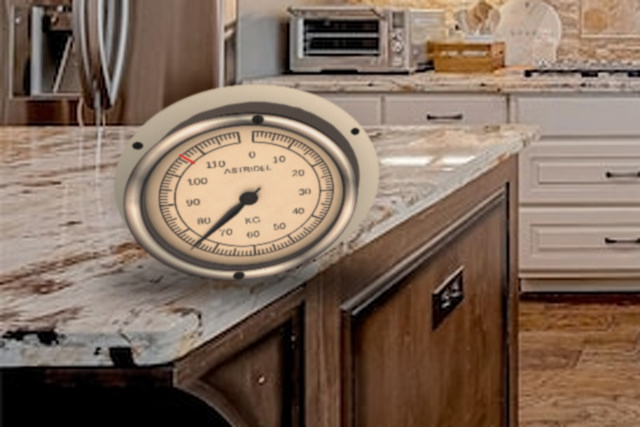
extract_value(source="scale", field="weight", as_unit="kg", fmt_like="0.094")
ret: 75
